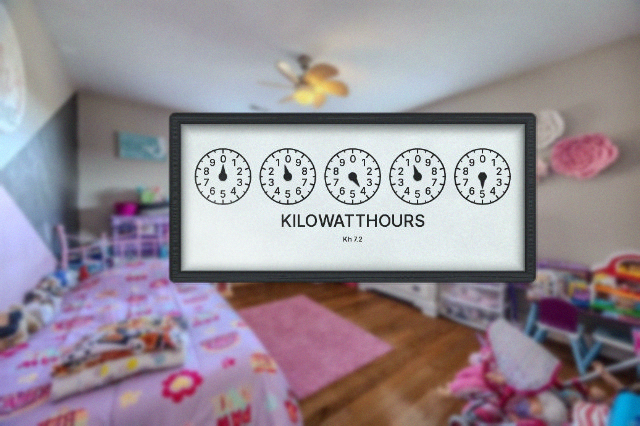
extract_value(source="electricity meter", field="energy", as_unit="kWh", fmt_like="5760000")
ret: 405
